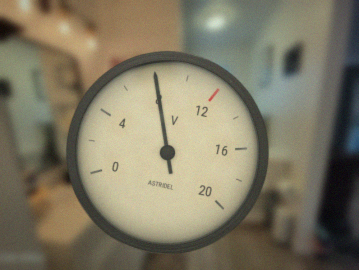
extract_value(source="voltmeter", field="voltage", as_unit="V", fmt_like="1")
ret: 8
